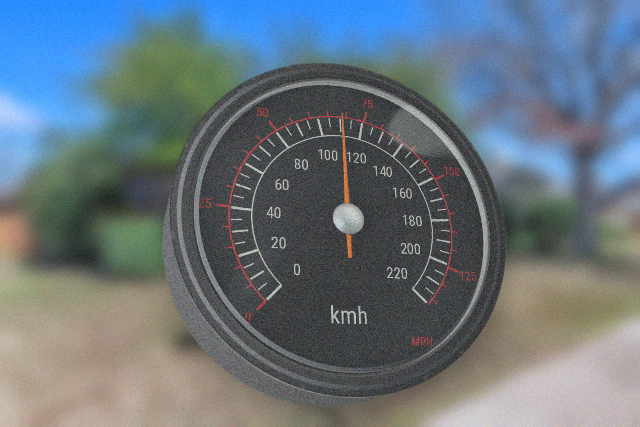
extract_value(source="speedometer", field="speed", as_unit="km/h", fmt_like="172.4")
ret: 110
